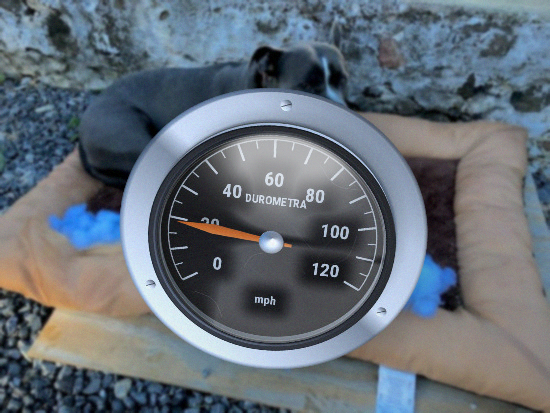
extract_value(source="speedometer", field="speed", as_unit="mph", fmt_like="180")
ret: 20
